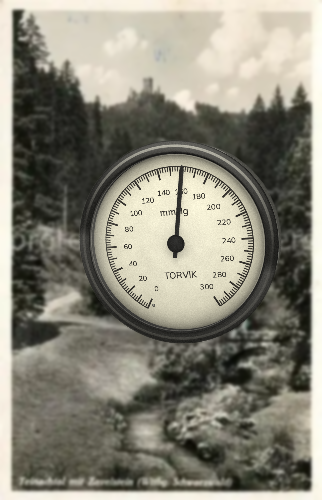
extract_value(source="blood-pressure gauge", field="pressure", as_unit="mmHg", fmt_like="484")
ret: 160
